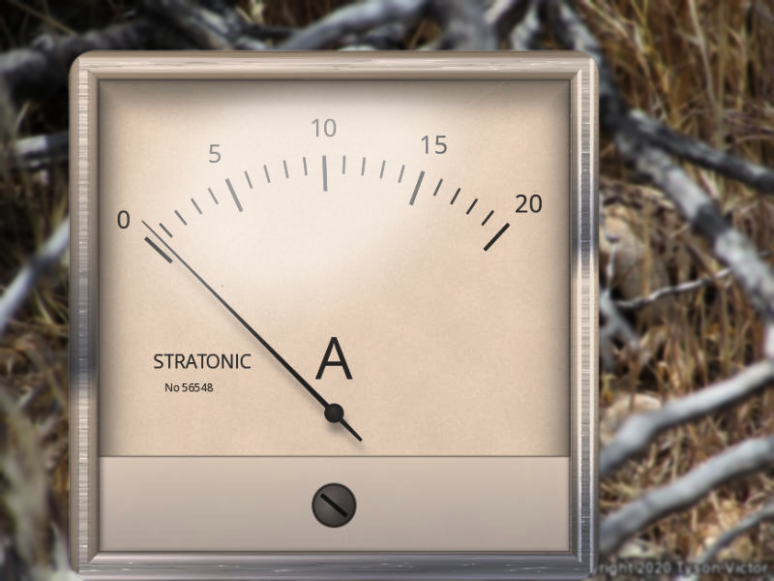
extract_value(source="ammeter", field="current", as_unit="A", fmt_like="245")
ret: 0.5
